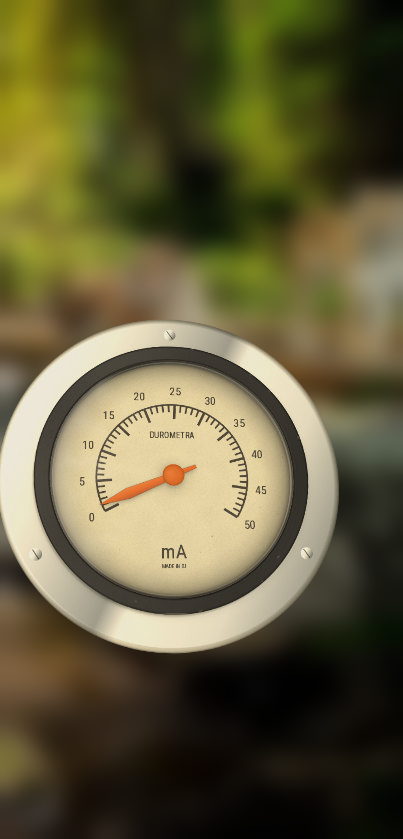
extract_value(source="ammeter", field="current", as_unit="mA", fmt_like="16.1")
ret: 1
